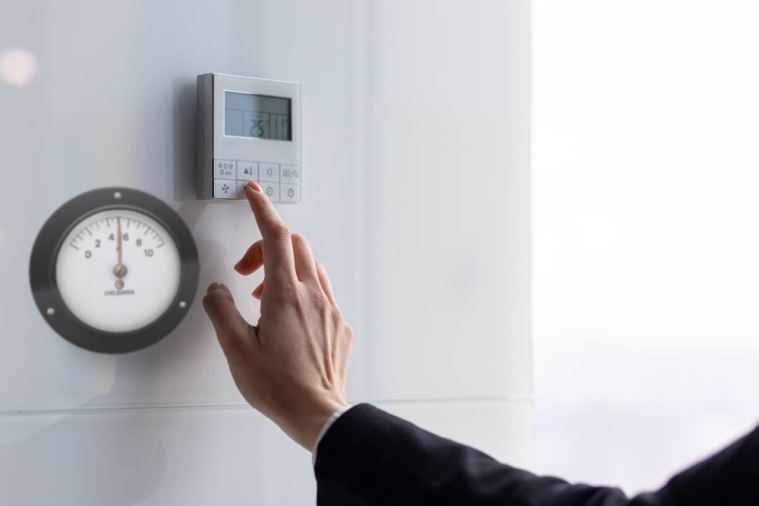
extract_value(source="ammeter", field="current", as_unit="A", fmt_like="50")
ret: 5
